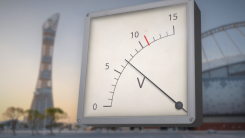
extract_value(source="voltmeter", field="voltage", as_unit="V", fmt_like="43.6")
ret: 7
